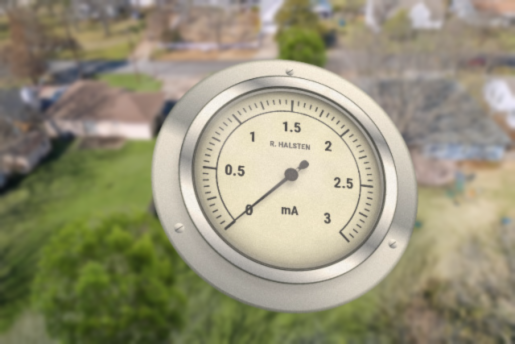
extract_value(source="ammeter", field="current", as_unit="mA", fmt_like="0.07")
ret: 0
